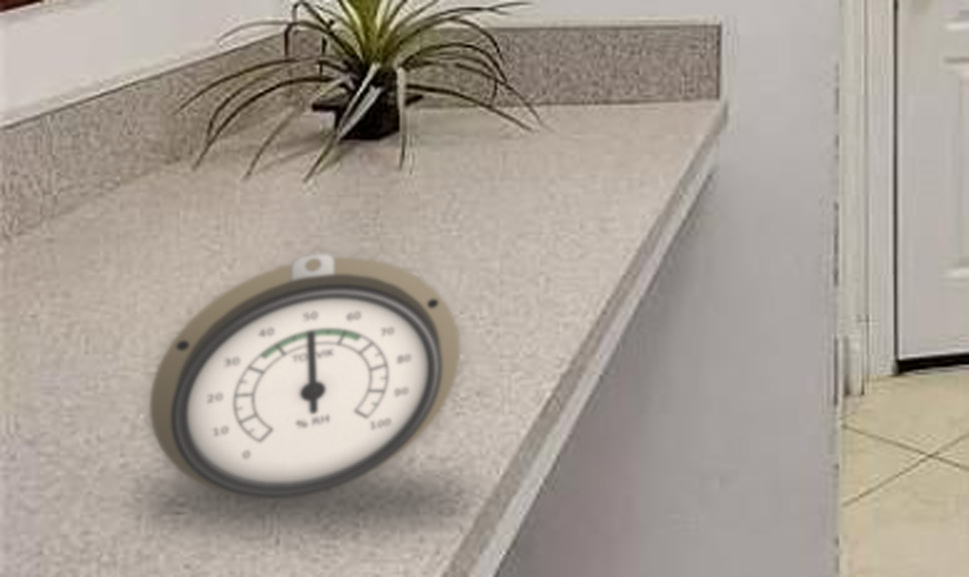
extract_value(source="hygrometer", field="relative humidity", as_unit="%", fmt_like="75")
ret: 50
